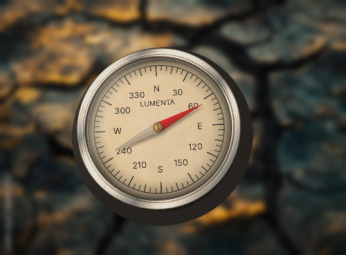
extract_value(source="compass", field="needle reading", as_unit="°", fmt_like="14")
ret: 65
